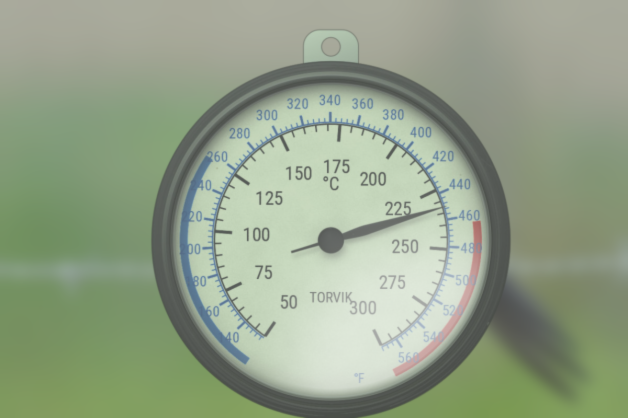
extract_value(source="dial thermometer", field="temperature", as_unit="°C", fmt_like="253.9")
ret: 232.5
